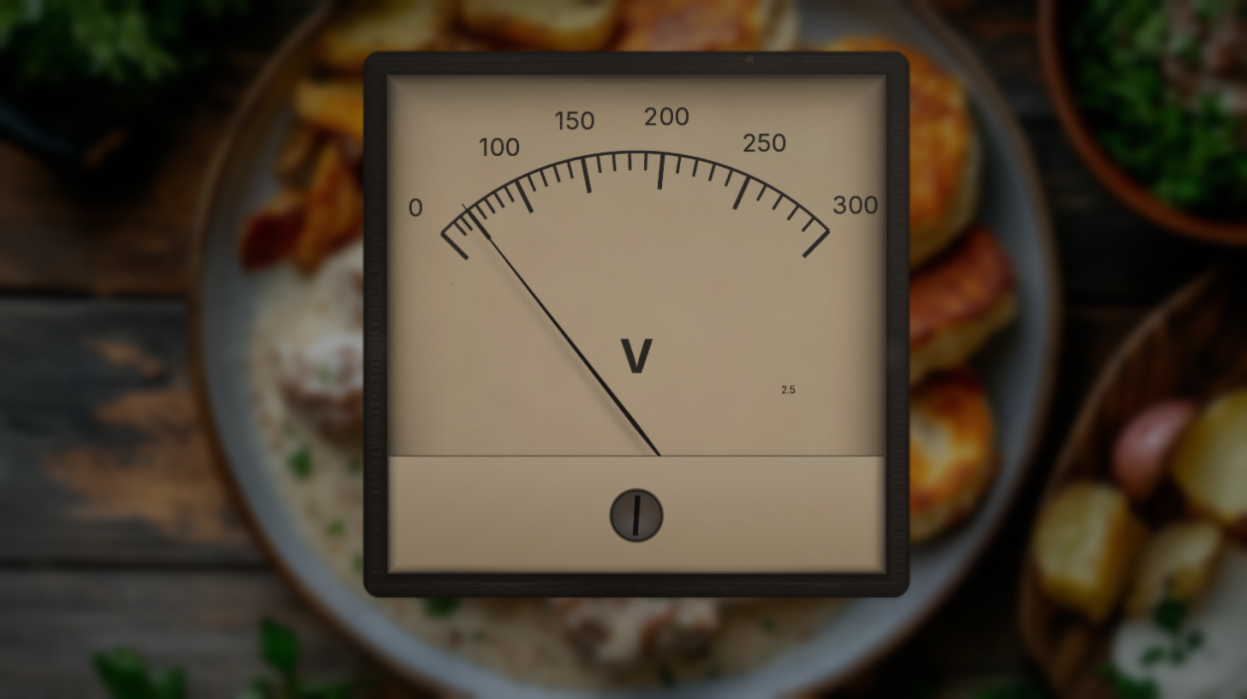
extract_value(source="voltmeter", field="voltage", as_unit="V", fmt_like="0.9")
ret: 50
